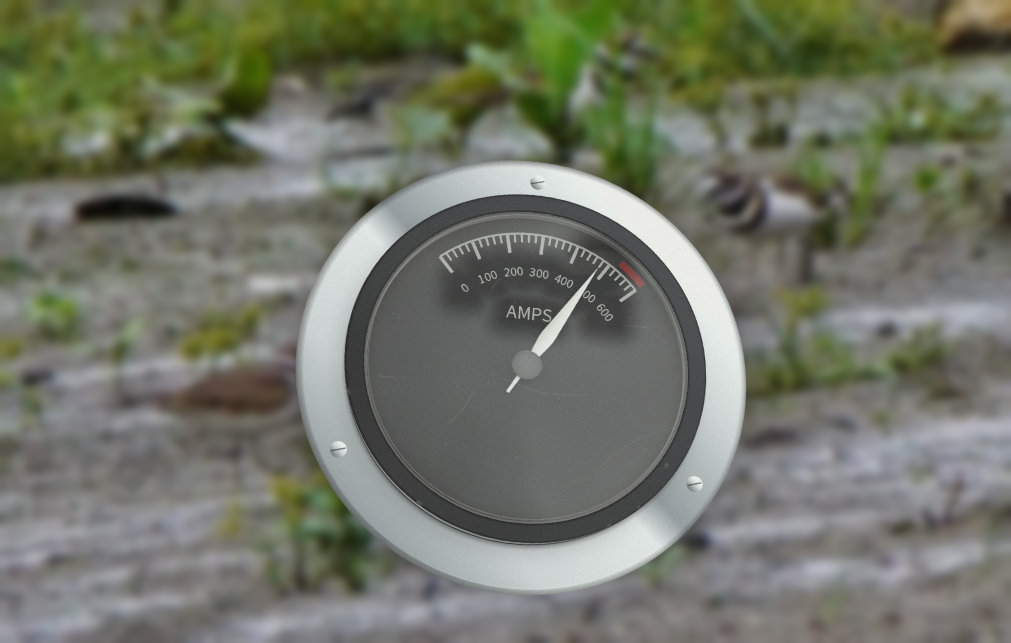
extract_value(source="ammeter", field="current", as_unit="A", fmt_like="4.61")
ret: 480
